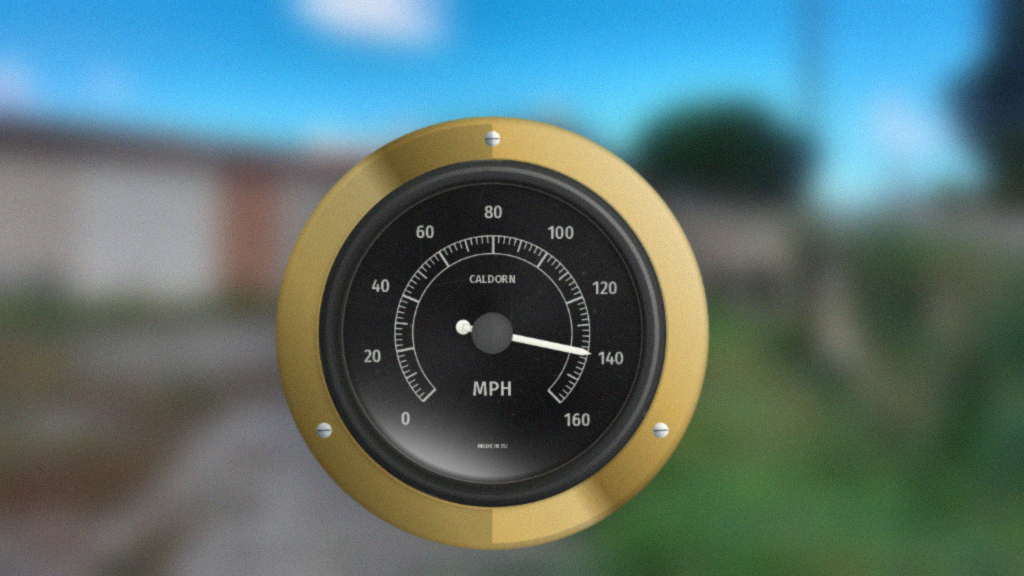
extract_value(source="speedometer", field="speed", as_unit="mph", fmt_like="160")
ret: 140
